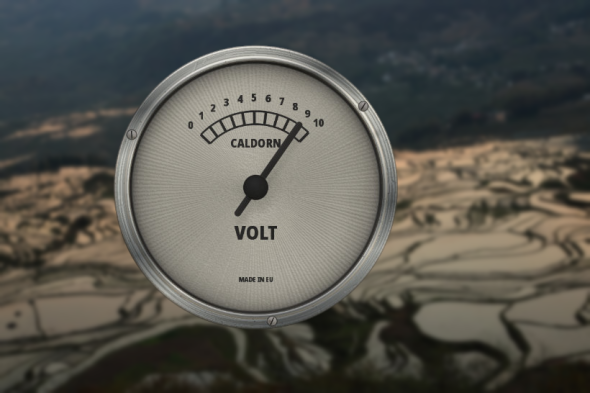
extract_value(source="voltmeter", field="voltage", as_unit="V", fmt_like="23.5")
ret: 9
